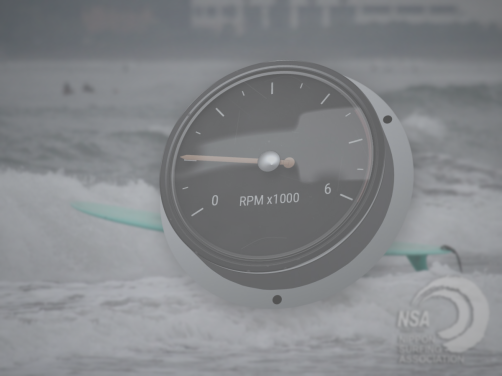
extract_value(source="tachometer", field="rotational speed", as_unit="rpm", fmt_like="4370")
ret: 1000
